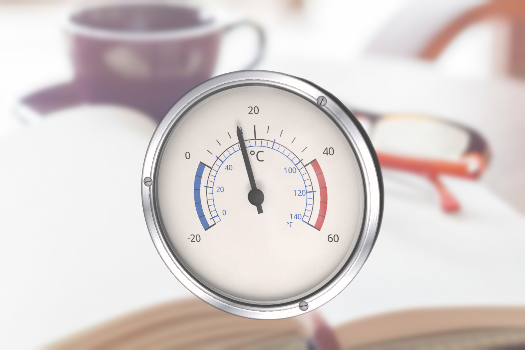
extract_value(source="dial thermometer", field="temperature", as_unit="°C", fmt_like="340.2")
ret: 16
